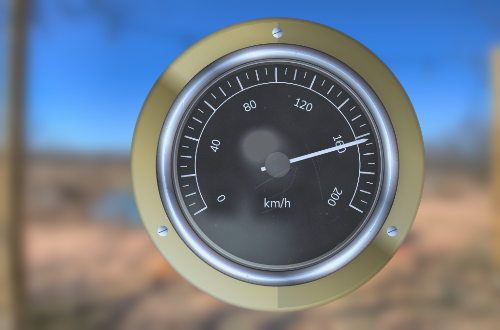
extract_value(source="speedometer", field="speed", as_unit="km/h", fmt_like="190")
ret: 162.5
